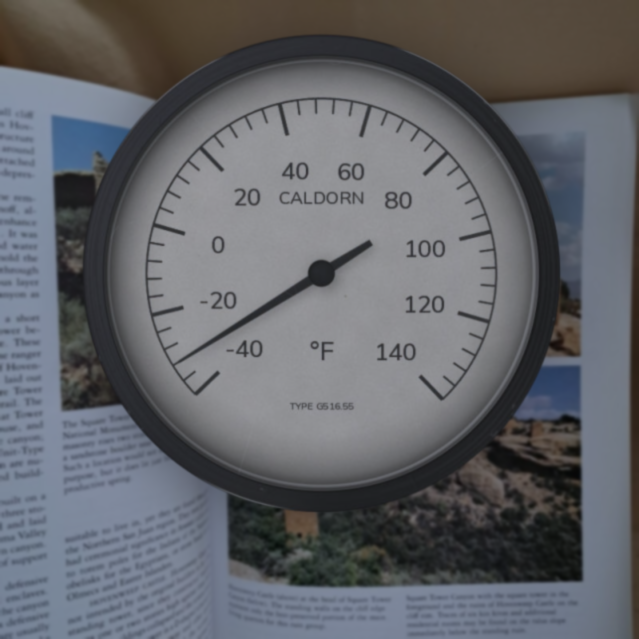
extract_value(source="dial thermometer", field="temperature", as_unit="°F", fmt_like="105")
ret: -32
